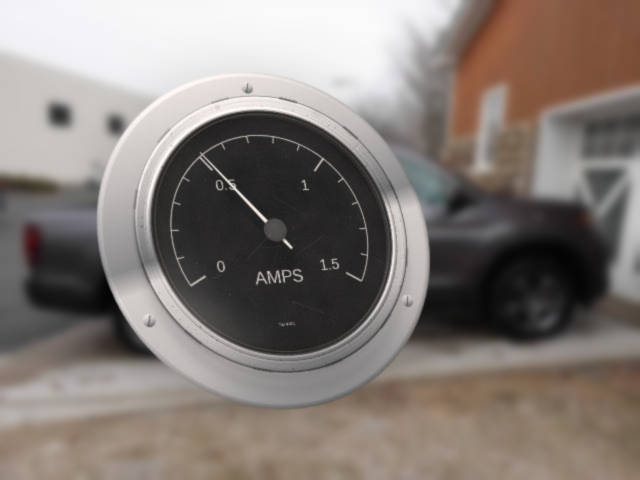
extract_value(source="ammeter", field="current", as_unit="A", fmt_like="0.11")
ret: 0.5
